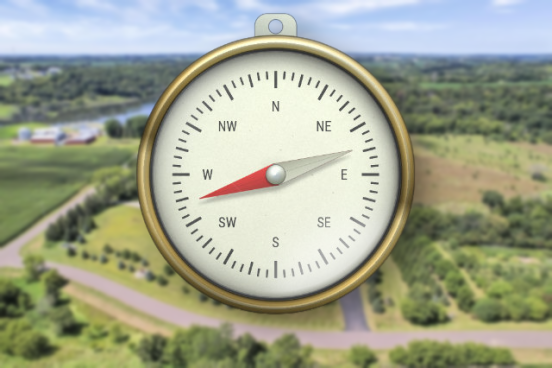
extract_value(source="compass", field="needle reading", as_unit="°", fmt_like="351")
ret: 252.5
